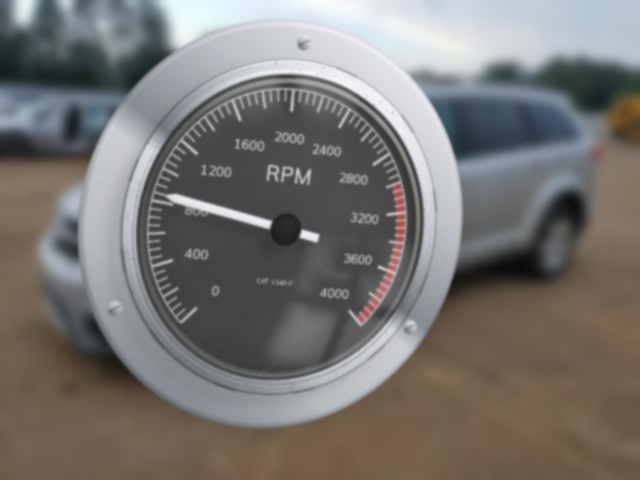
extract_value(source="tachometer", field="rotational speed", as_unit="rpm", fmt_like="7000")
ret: 850
